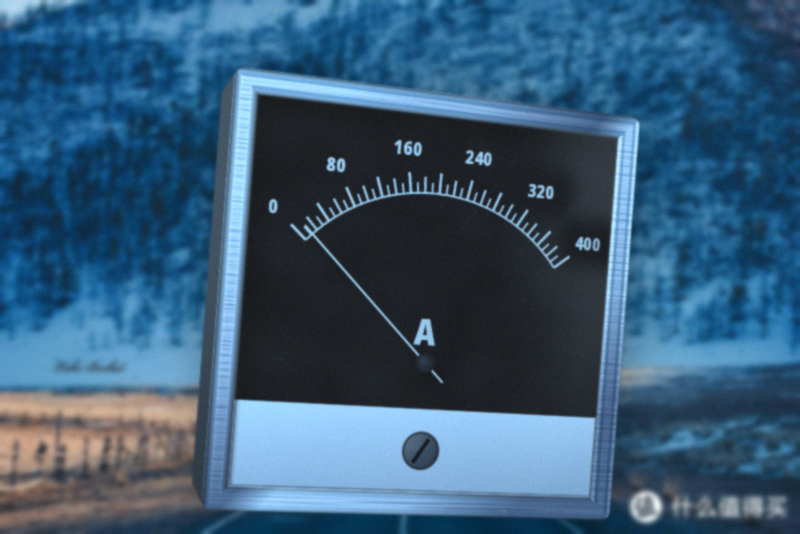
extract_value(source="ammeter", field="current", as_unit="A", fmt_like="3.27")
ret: 10
